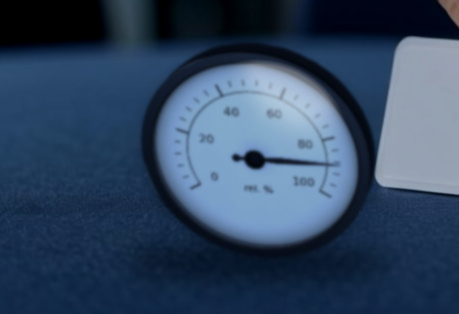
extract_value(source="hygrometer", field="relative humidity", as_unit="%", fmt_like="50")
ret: 88
